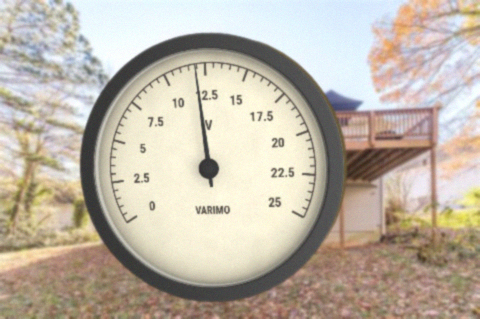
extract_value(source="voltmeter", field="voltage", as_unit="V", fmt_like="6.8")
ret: 12
